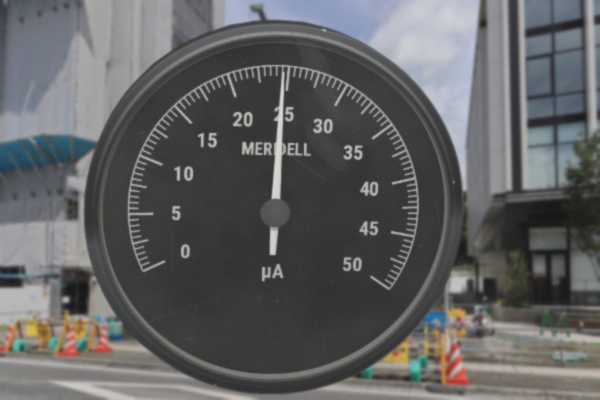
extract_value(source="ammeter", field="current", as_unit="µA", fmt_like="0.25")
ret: 24.5
